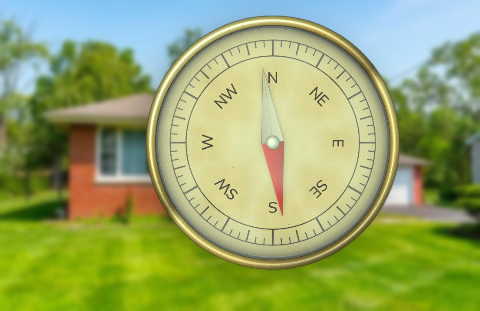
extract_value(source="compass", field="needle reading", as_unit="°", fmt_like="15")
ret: 172.5
